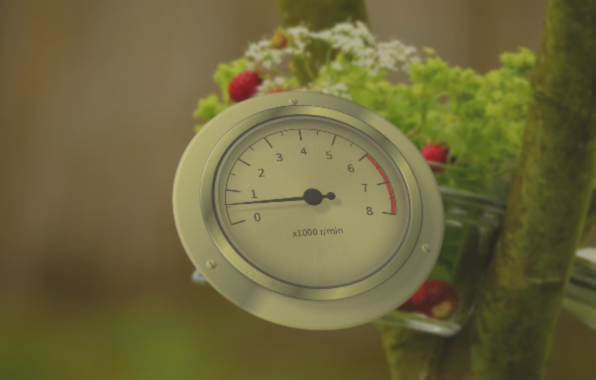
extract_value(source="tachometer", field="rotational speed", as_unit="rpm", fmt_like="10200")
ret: 500
